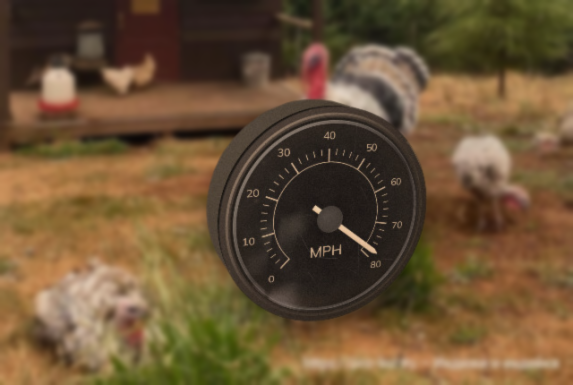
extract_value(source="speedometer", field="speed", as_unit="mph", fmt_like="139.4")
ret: 78
